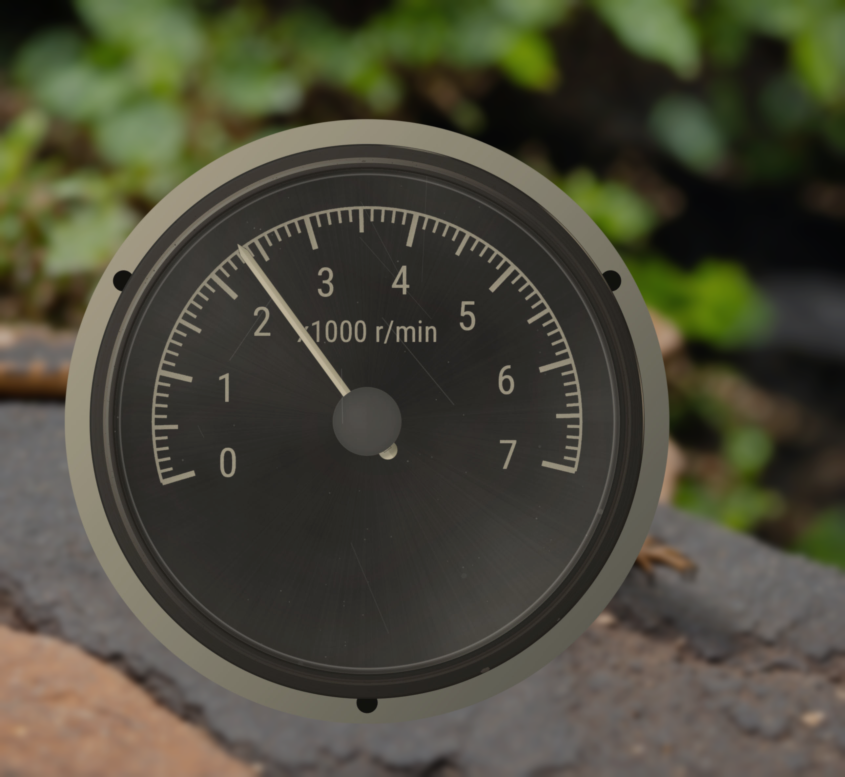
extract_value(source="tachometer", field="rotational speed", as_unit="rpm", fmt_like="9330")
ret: 2350
